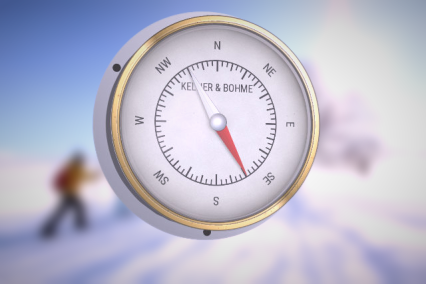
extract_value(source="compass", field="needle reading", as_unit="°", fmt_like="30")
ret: 150
